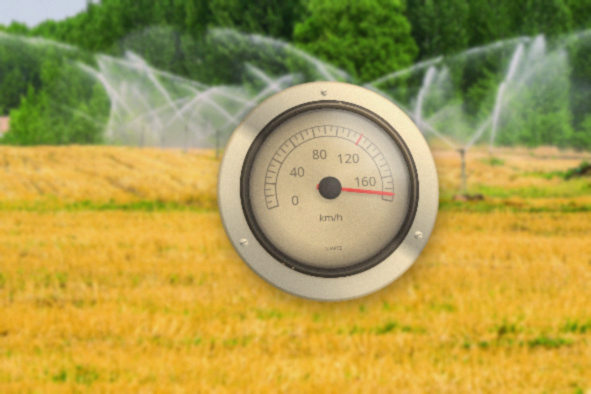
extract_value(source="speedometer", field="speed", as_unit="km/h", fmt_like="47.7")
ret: 175
